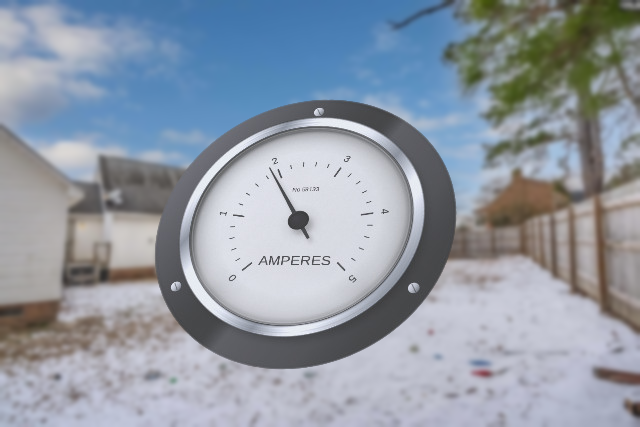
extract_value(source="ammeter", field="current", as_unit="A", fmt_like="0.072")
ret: 1.9
